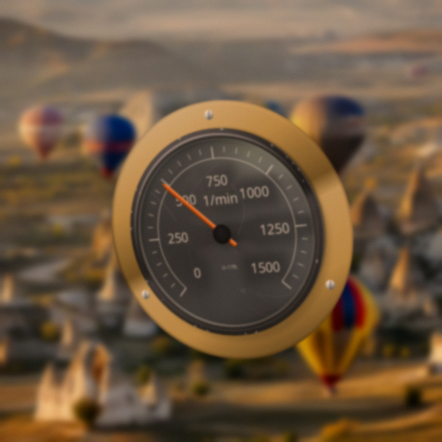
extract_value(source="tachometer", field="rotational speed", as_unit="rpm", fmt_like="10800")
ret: 500
